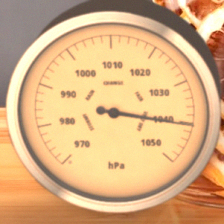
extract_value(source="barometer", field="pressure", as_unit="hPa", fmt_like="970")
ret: 1040
